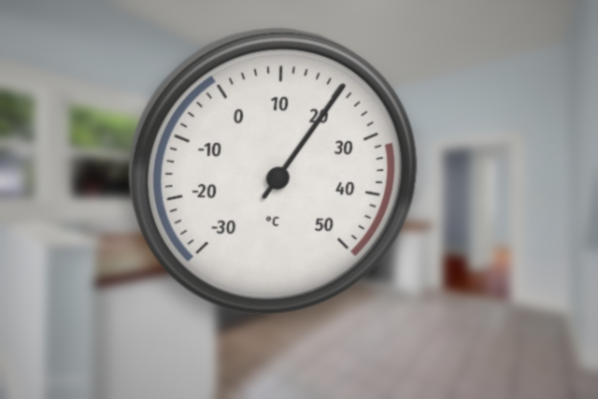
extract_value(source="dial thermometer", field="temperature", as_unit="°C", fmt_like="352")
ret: 20
